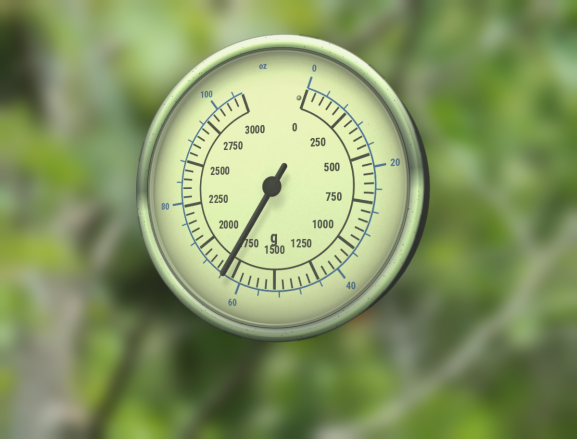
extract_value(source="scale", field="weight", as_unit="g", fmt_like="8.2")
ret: 1800
